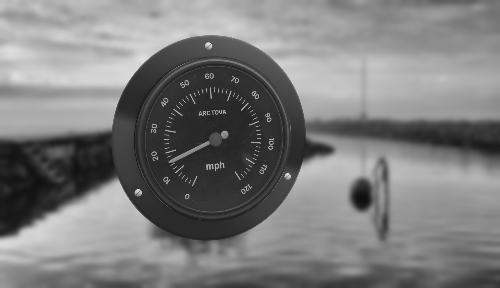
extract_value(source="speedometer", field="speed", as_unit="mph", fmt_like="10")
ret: 16
